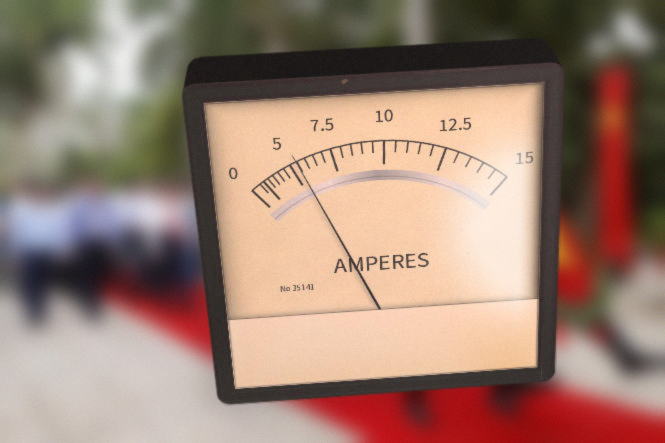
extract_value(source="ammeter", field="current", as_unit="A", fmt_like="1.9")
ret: 5.5
